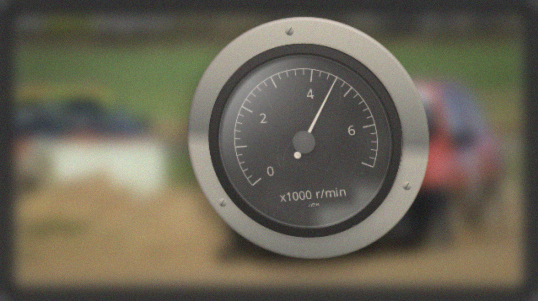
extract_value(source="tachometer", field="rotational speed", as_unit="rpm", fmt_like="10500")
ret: 4600
